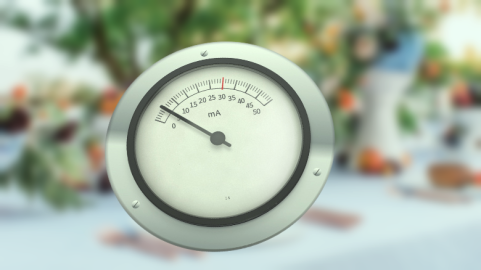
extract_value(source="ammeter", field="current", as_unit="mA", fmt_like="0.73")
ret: 5
